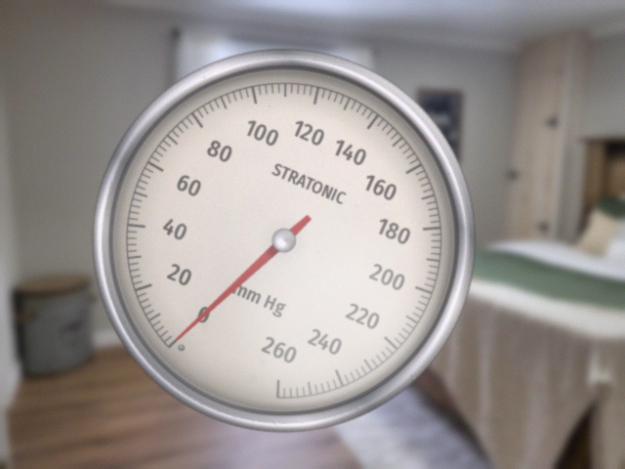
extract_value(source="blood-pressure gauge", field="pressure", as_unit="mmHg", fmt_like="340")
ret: 0
